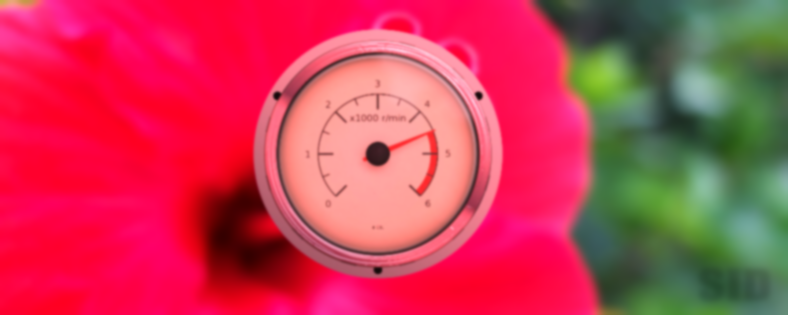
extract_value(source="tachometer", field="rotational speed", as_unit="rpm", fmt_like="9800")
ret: 4500
